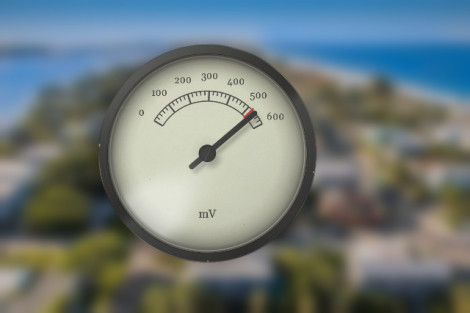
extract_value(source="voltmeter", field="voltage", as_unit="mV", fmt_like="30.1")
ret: 540
